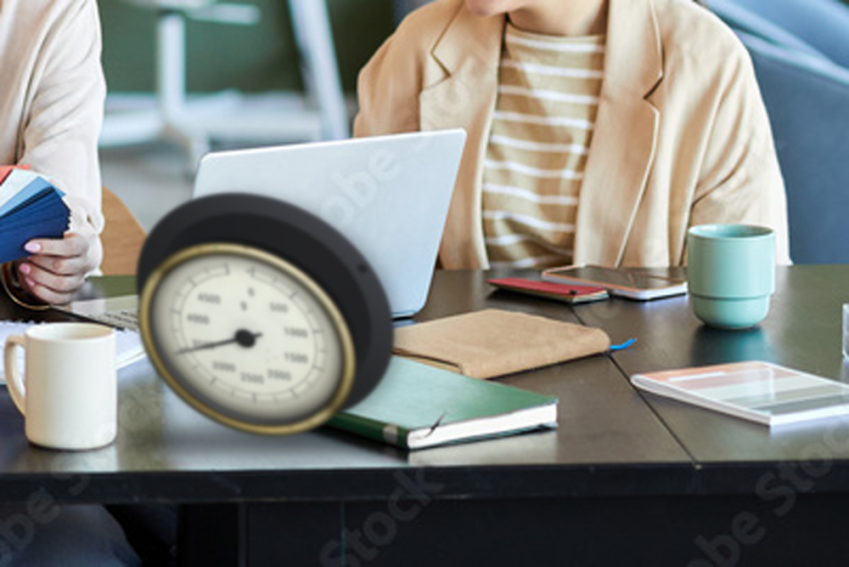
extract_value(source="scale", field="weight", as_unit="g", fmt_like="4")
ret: 3500
